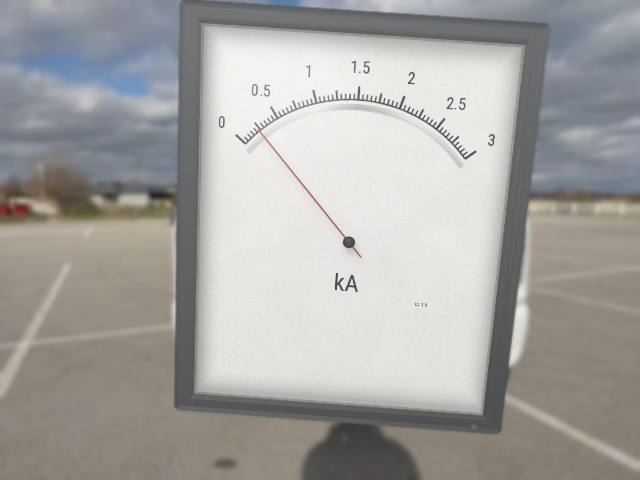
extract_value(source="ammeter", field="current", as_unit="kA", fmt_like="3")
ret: 0.25
